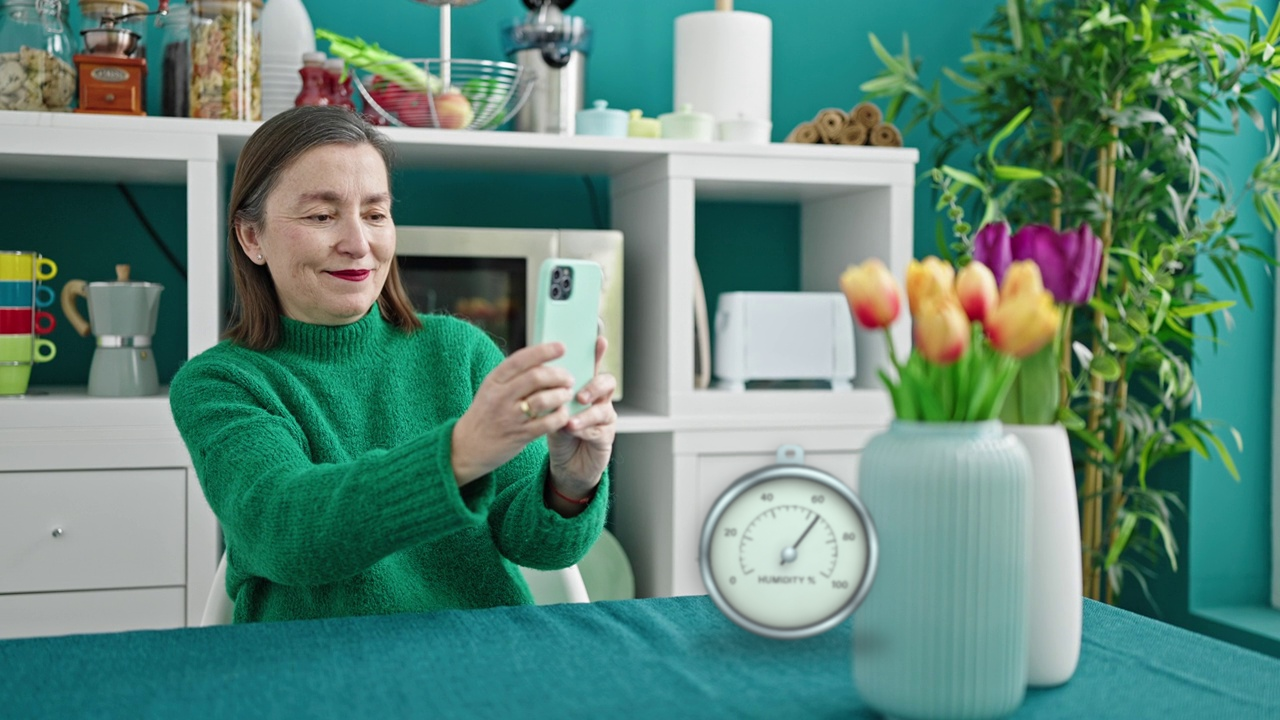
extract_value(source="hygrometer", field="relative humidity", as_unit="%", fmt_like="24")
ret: 64
